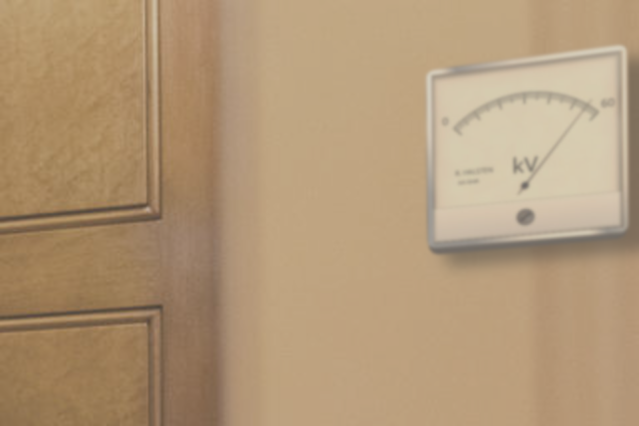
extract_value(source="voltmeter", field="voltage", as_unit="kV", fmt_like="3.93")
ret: 55
